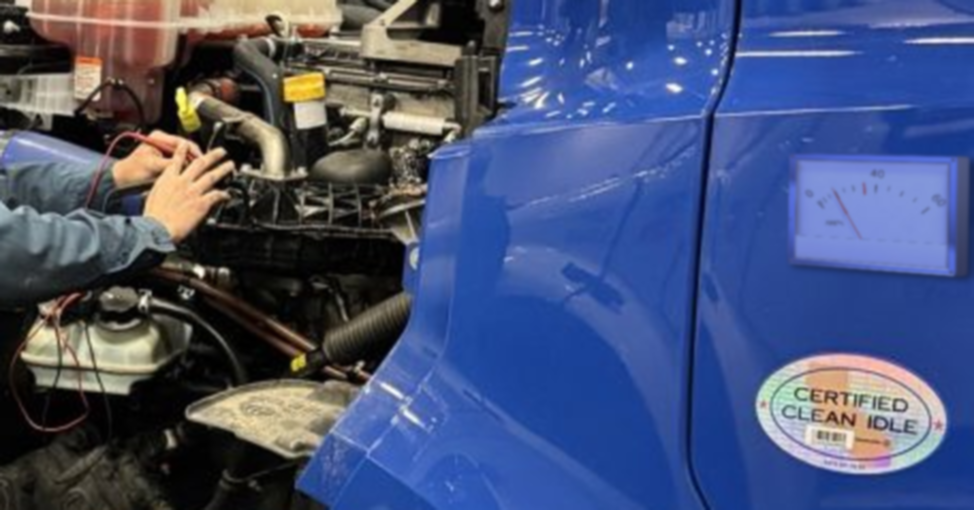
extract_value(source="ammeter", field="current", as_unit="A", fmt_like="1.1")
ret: 20
